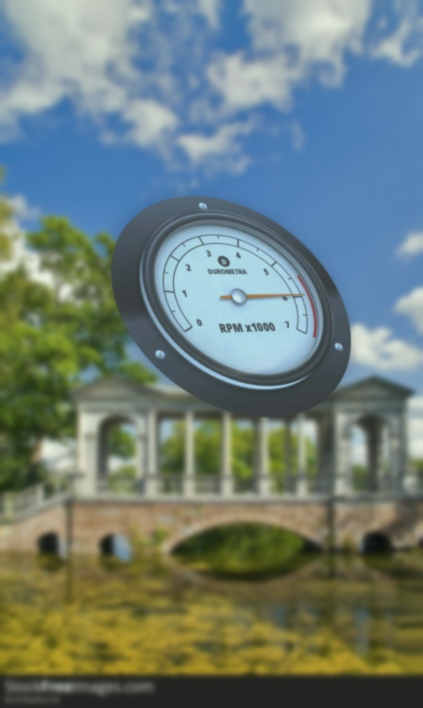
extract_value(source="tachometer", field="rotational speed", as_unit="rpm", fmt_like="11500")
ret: 6000
